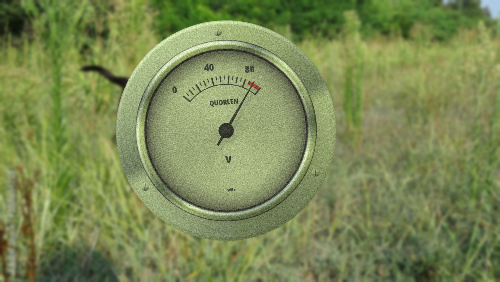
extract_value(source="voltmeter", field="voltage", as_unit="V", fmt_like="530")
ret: 90
